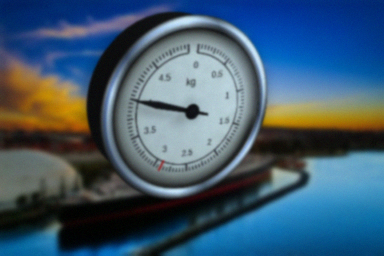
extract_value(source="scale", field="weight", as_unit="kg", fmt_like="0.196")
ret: 4
